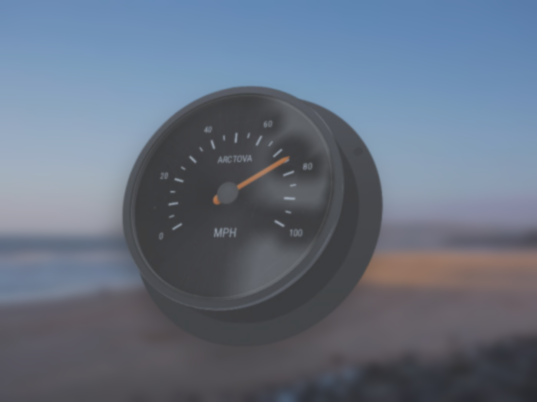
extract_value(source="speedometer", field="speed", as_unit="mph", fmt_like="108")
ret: 75
